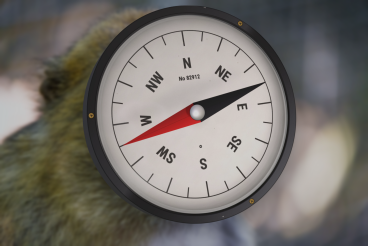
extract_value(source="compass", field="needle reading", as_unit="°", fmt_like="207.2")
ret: 255
